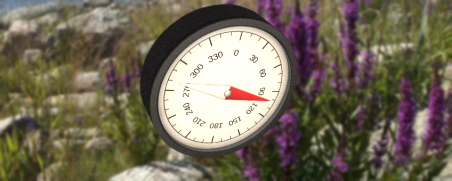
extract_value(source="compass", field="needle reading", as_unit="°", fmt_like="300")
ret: 100
